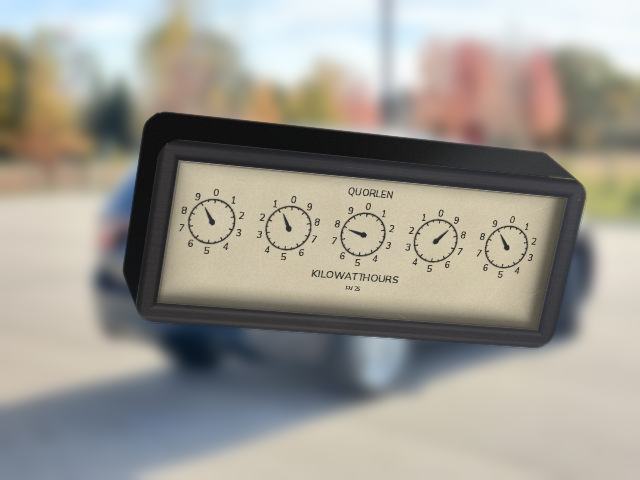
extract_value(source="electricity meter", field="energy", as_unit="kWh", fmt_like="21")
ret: 90789
